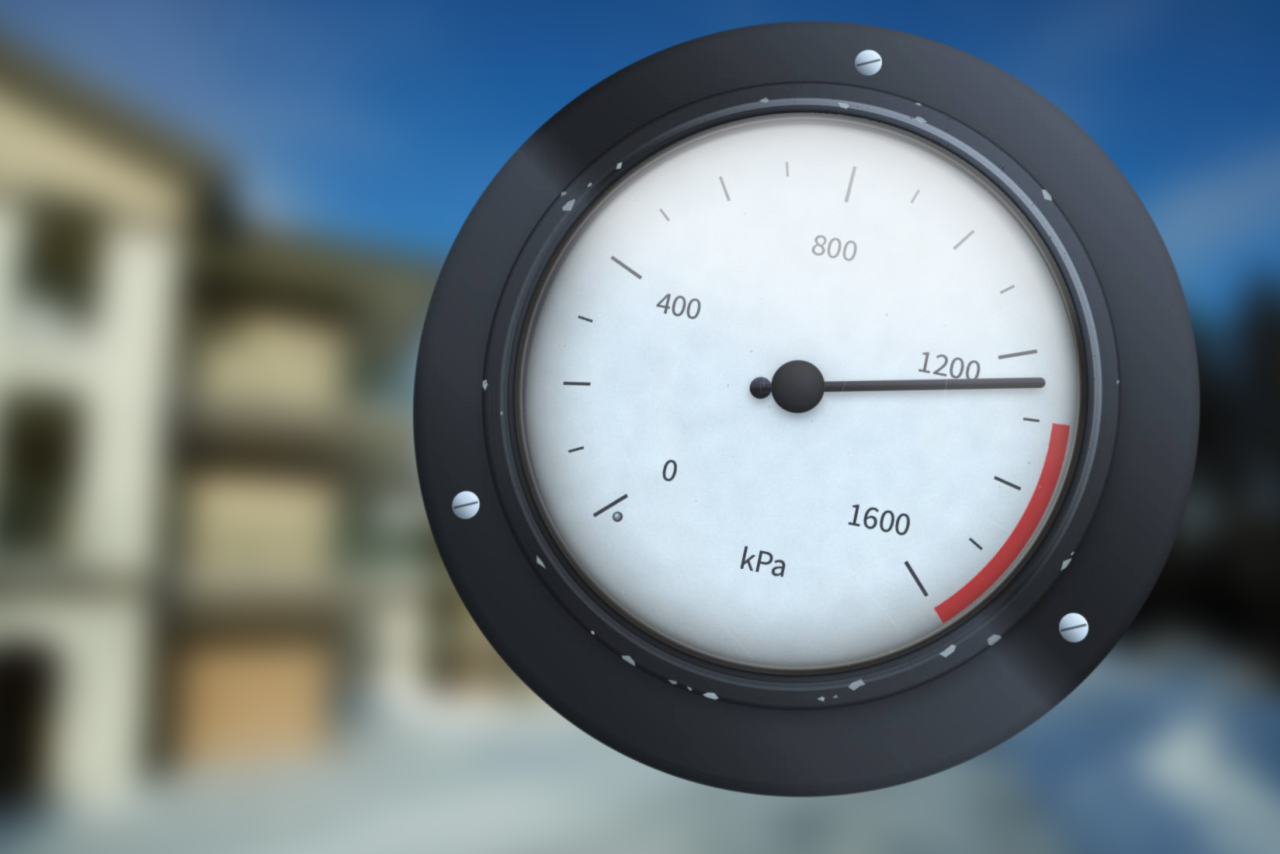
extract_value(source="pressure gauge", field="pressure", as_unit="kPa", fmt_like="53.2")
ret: 1250
